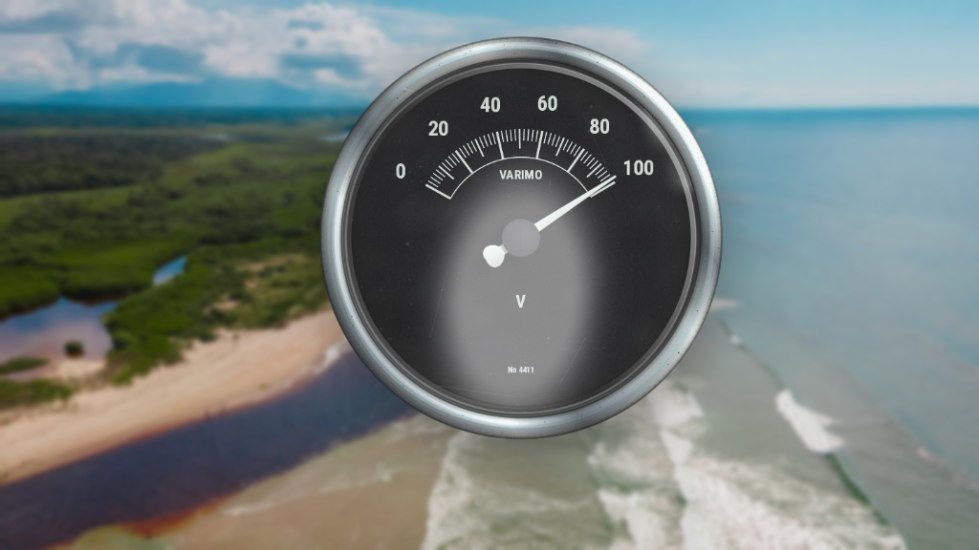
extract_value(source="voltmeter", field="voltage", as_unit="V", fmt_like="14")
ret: 98
